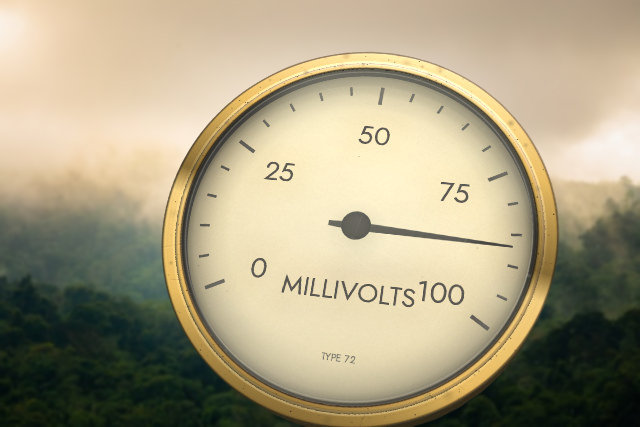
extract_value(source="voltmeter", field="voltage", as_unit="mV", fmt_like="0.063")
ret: 87.5
